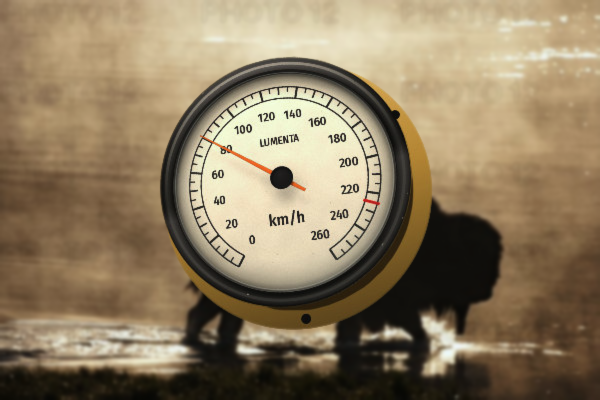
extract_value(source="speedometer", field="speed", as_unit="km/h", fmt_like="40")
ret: 80
